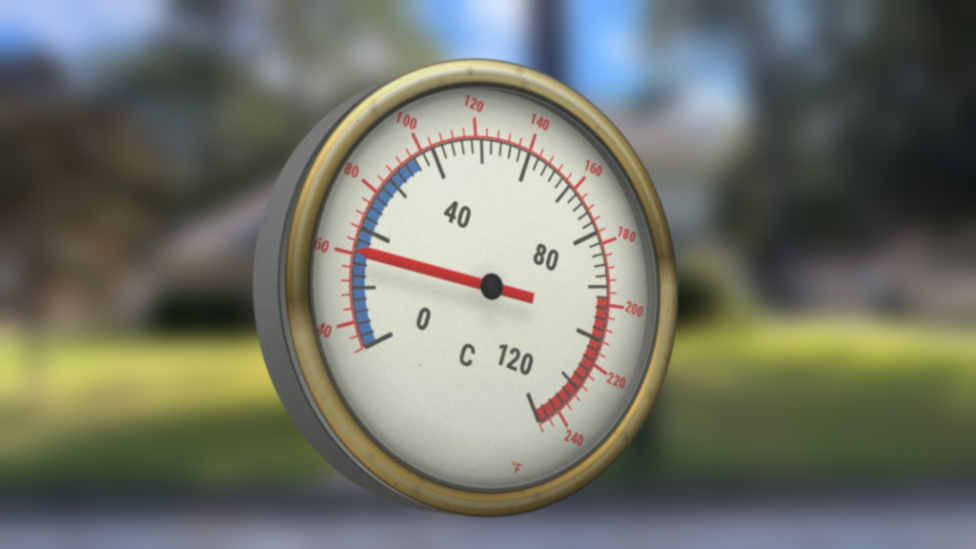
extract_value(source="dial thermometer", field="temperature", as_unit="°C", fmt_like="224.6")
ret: 16
